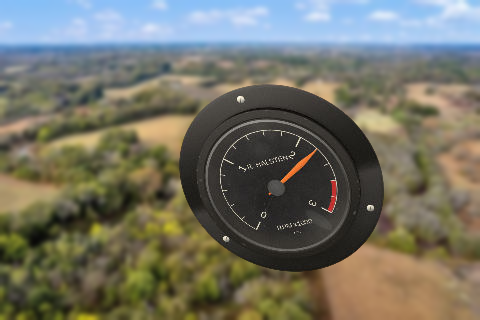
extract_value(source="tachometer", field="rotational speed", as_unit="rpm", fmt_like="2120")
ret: 2200
